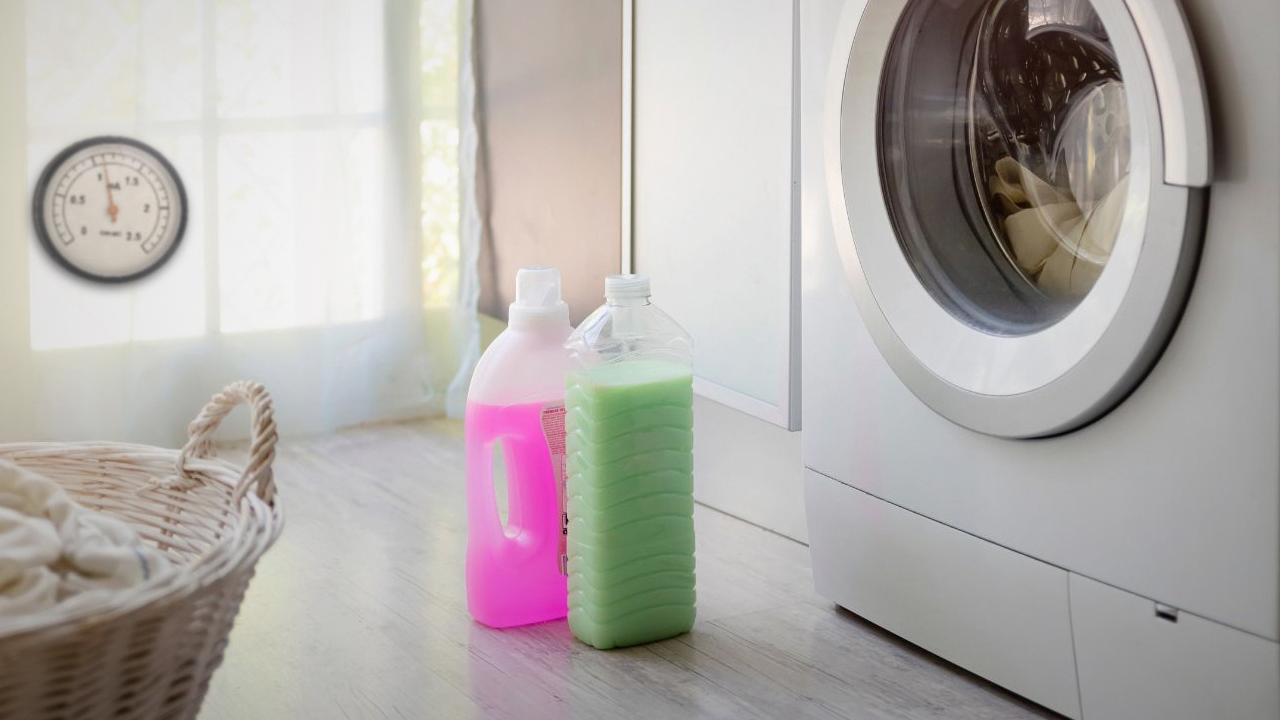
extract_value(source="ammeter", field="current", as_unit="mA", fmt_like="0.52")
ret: 1.1
